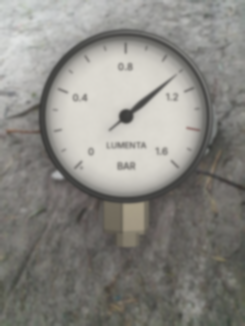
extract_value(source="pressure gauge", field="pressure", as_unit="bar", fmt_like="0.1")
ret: 1.1
